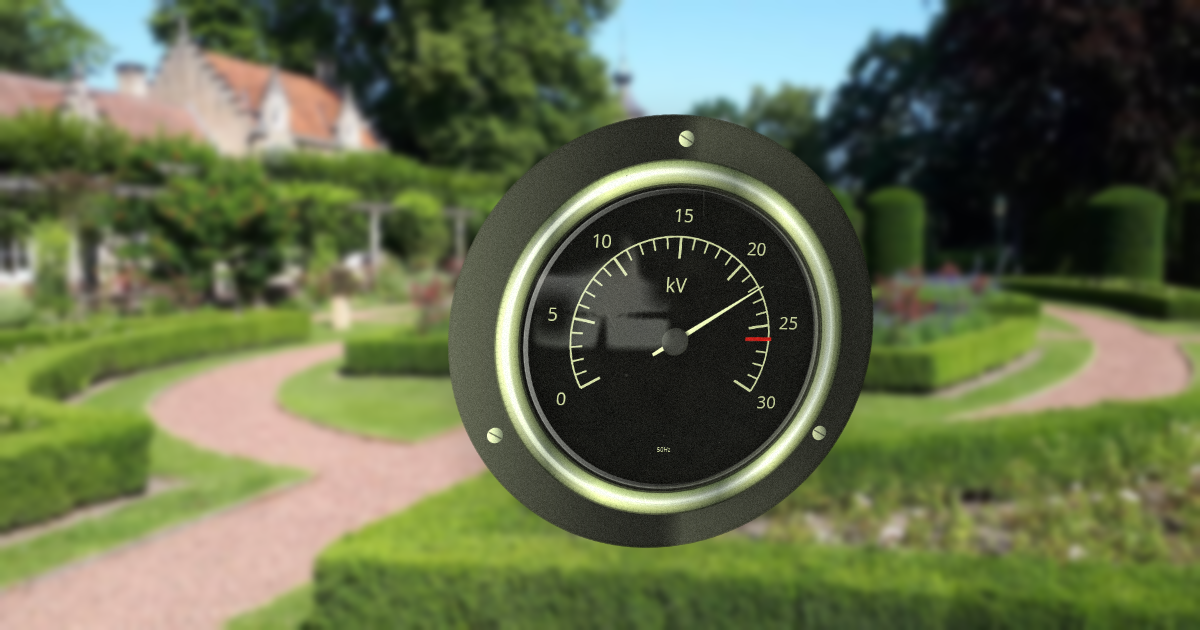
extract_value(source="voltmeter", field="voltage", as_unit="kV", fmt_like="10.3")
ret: 22
